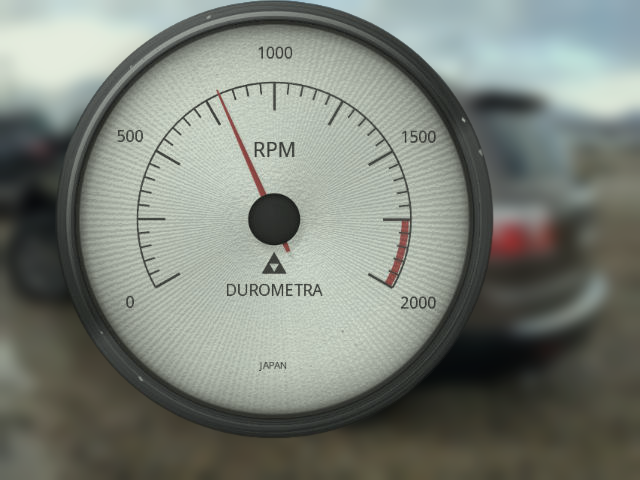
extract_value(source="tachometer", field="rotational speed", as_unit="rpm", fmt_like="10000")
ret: 800
